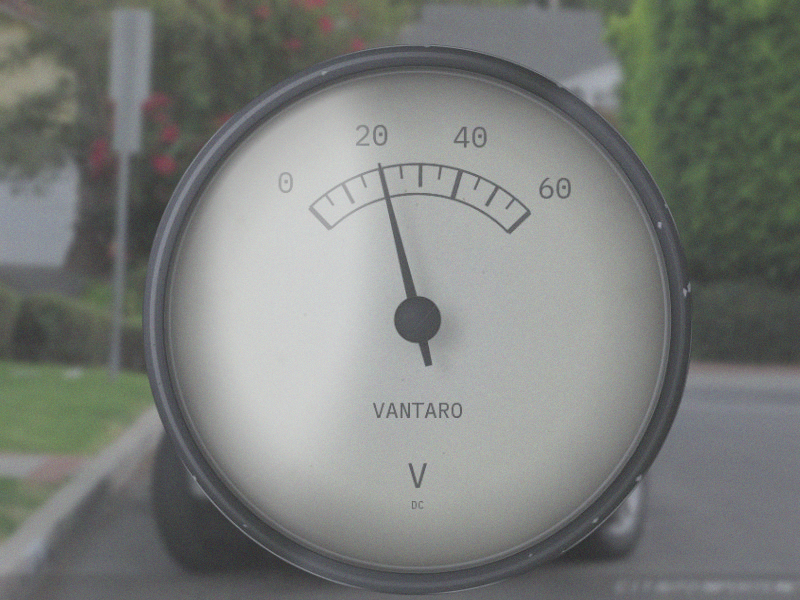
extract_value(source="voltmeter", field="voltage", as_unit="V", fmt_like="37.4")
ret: 20
